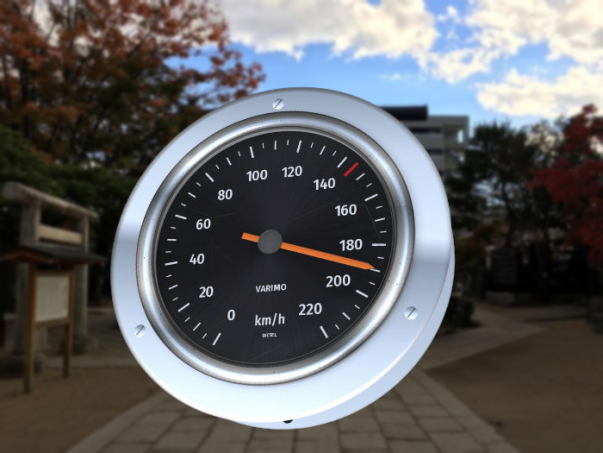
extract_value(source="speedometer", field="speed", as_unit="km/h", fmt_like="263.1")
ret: 190
